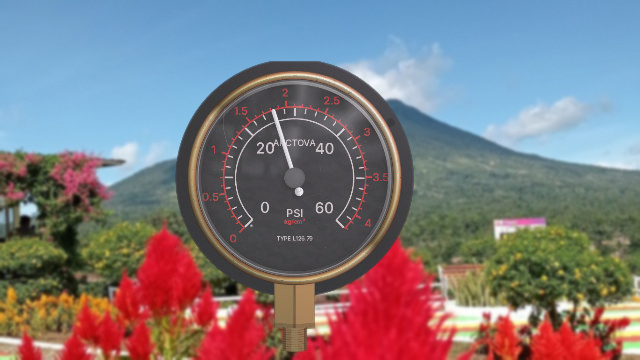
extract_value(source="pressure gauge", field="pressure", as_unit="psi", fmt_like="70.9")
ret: 26
